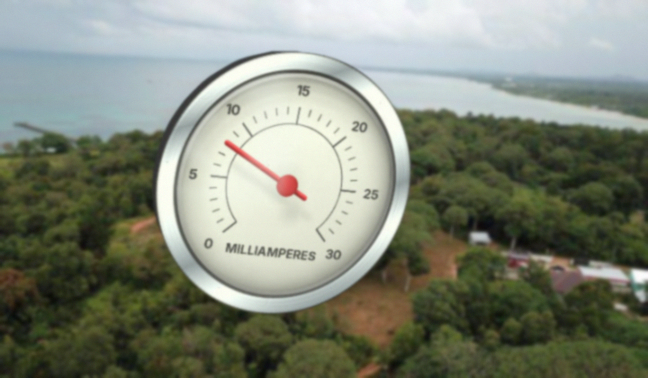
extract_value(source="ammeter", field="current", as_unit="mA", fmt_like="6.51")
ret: 8
